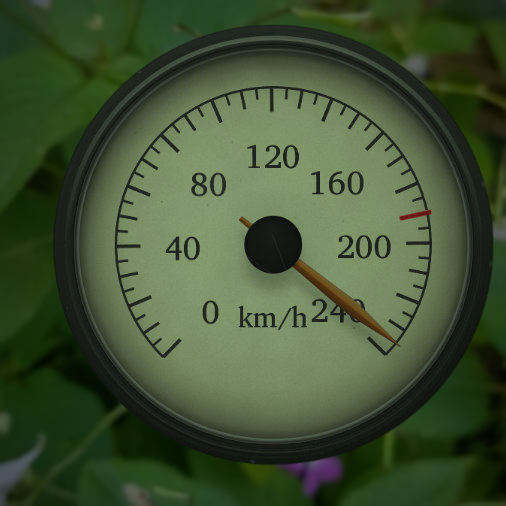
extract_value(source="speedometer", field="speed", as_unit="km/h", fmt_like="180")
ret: 235
